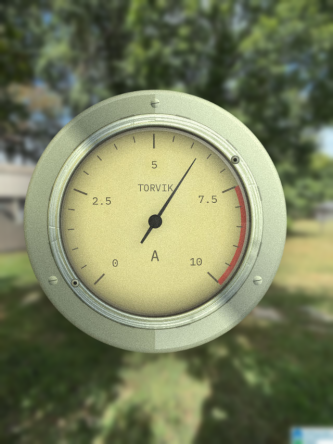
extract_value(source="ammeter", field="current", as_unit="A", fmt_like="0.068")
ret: 6.25
